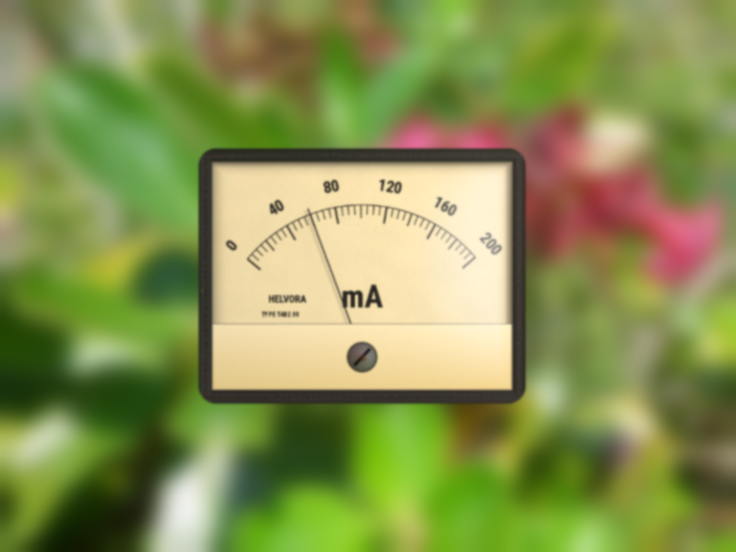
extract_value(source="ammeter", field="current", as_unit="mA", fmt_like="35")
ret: 60
